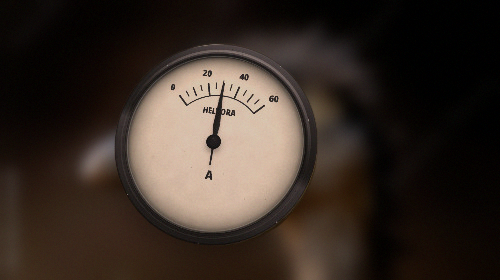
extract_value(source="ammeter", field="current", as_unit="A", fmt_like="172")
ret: 30
